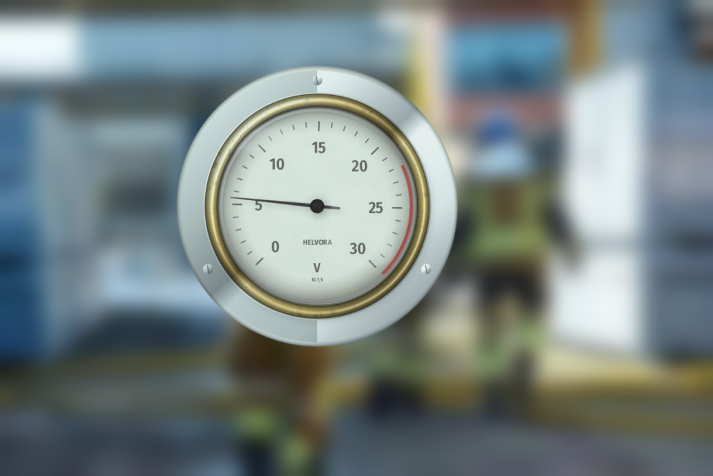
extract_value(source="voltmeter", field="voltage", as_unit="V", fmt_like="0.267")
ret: 5.5
